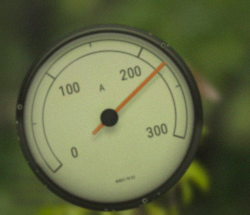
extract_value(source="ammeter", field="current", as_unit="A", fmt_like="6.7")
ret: 225
